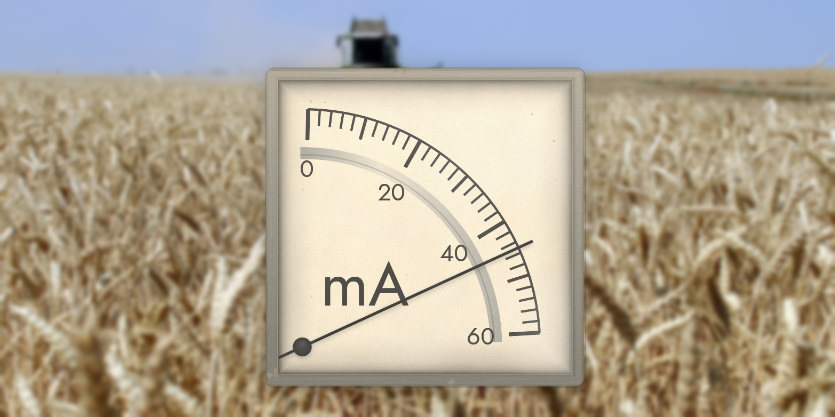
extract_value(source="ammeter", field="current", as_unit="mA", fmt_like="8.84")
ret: 45
